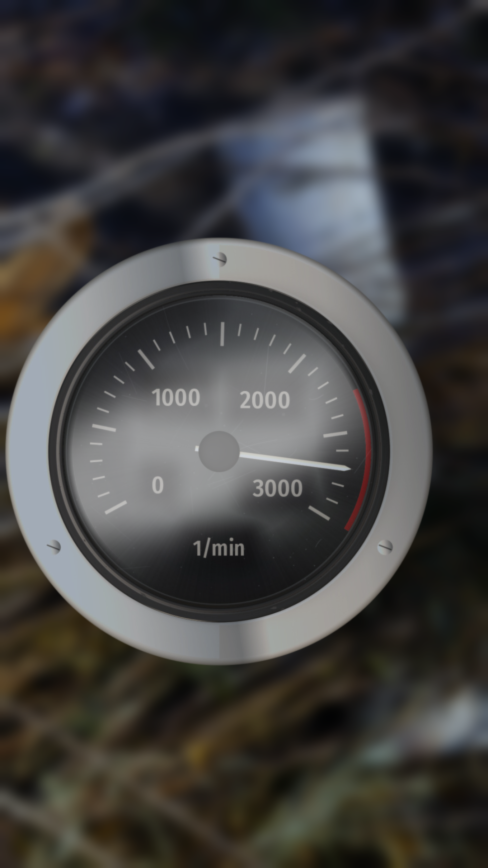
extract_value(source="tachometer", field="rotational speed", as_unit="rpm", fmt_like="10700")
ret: 2700
